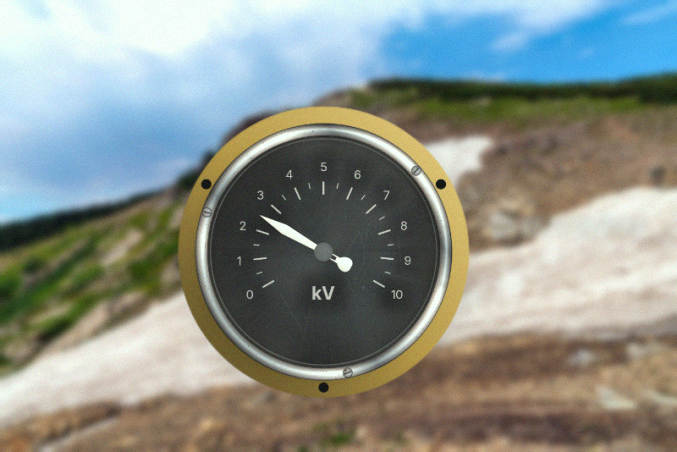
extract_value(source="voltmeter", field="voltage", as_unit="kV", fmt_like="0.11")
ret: 2.5
